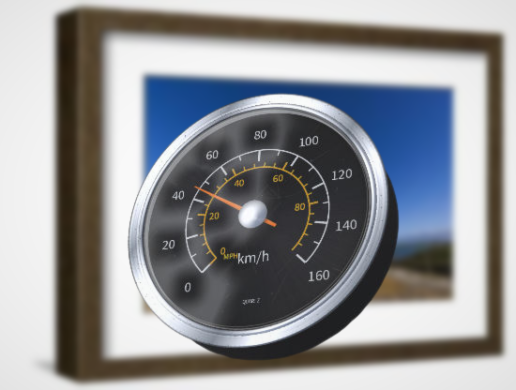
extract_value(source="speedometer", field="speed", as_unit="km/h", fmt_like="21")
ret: 45
